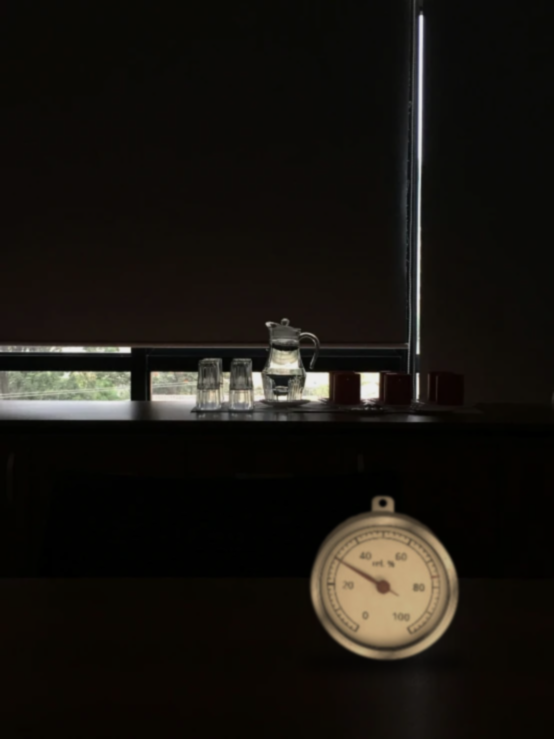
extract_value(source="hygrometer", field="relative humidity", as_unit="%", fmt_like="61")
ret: 30
